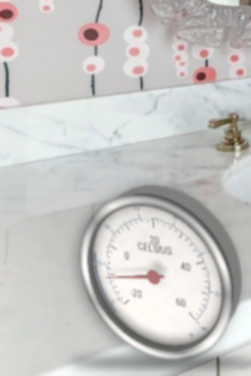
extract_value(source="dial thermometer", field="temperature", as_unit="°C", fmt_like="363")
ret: -10
